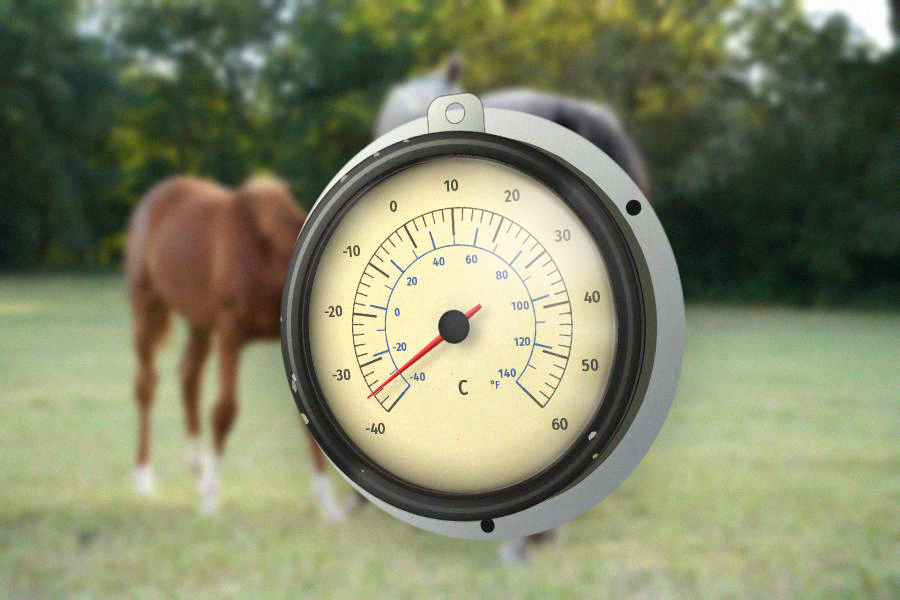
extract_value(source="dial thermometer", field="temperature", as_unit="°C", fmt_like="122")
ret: -36
